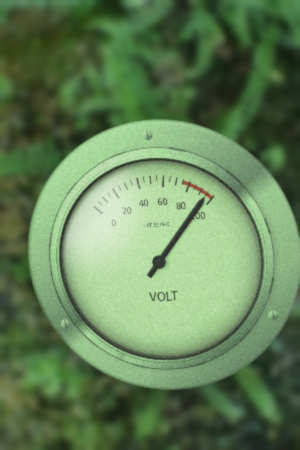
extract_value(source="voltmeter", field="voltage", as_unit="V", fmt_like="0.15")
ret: 95
